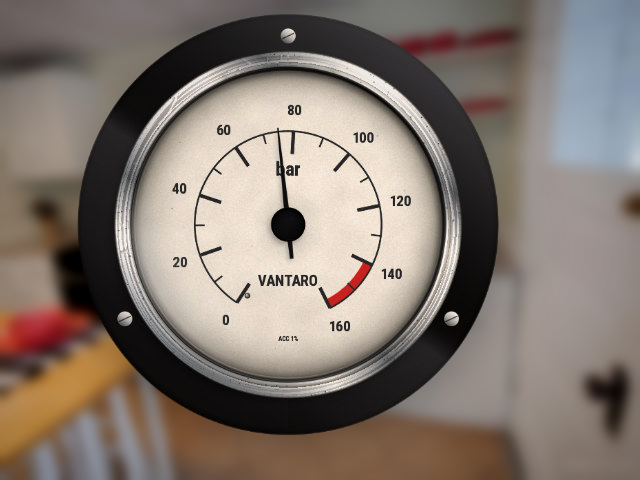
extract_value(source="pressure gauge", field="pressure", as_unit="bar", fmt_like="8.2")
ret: 75
